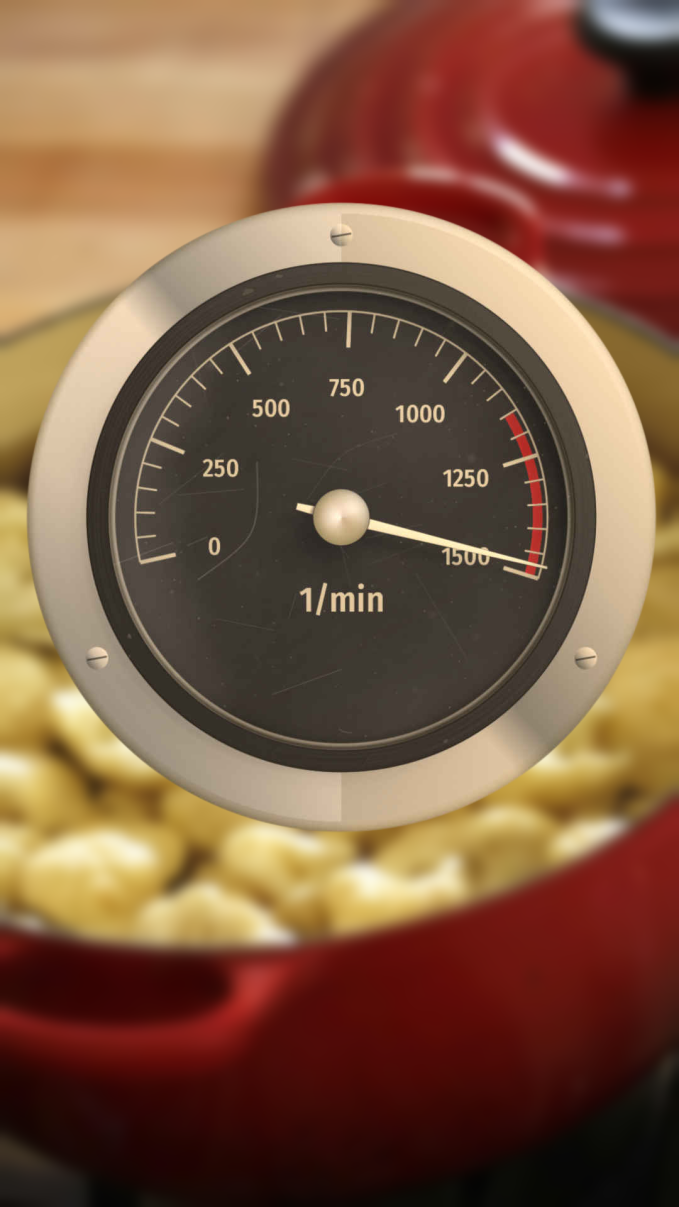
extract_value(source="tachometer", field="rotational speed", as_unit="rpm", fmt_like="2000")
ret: 1475
